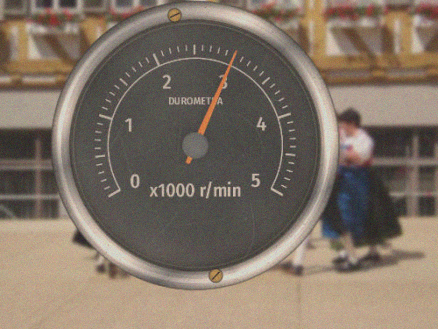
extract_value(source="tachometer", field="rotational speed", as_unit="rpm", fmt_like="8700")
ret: 3000
